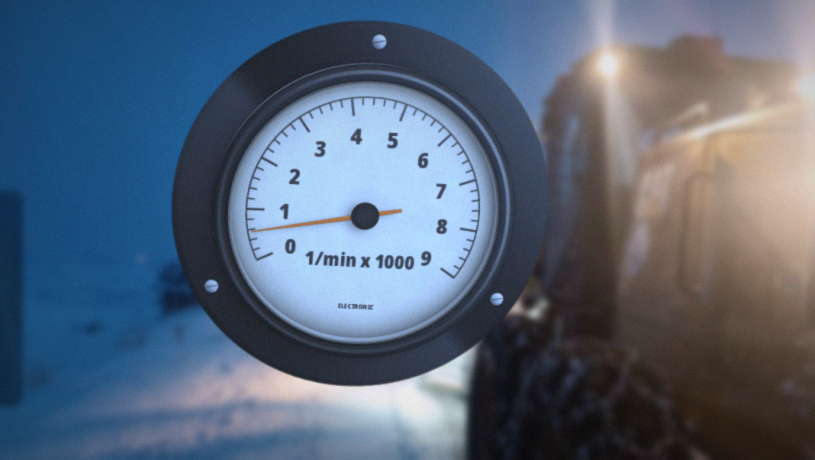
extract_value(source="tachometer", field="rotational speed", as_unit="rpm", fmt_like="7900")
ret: 600
